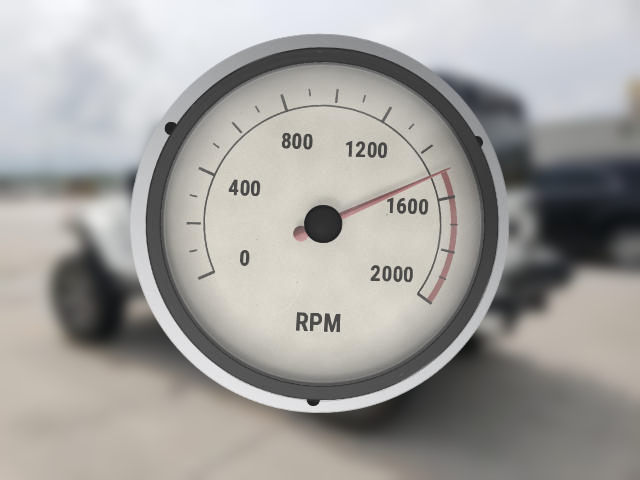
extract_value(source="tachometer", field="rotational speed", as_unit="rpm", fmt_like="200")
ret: 1500
